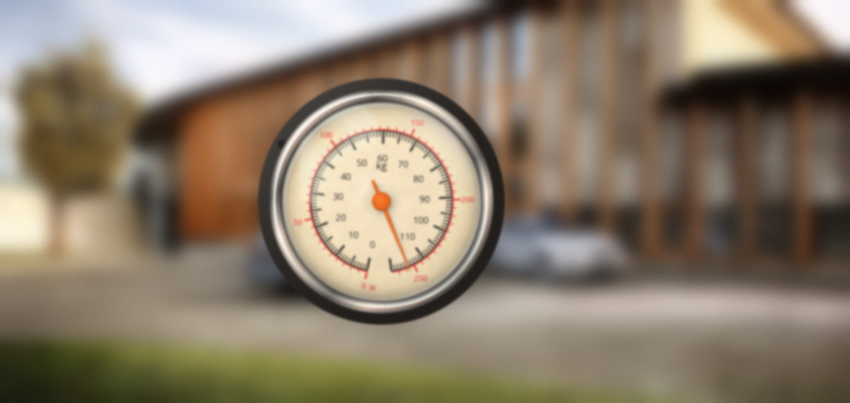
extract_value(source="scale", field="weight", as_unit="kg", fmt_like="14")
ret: 115
